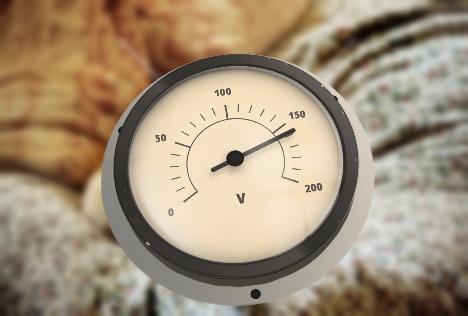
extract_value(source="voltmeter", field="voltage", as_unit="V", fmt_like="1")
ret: 160
